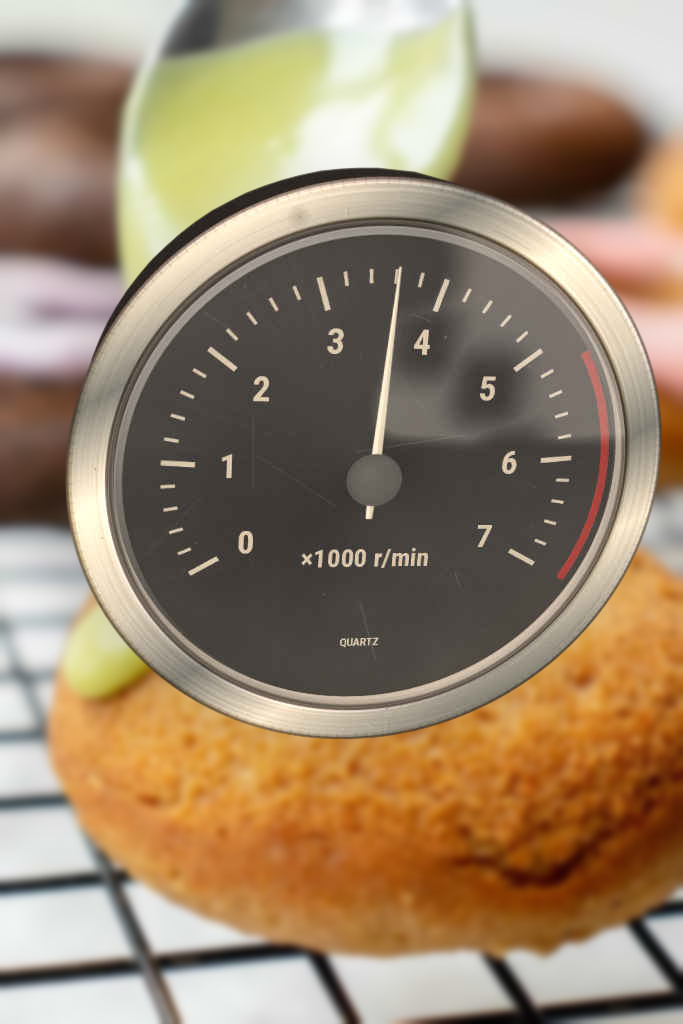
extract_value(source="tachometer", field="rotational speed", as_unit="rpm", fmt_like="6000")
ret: 3600
